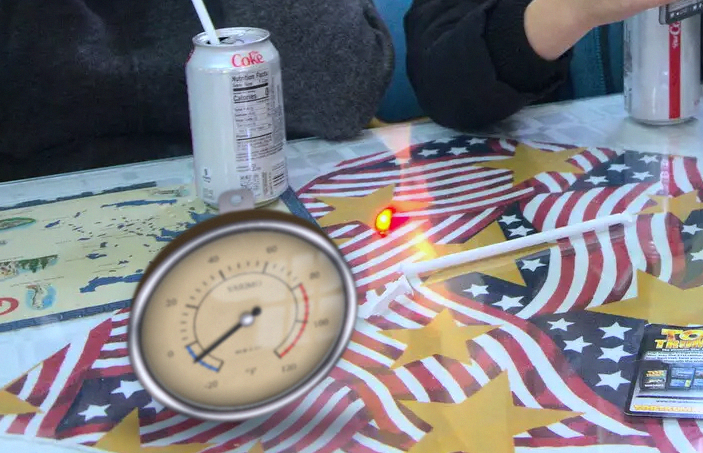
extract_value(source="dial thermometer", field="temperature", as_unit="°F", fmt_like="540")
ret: -8
